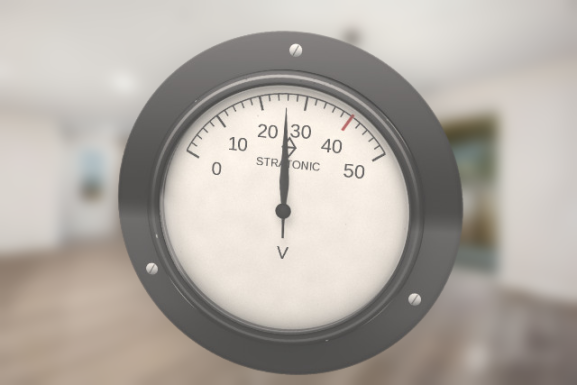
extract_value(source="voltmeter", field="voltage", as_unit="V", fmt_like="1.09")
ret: 26
